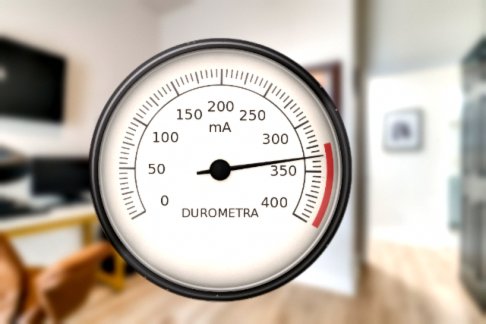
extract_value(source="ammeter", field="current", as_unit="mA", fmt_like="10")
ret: 335
